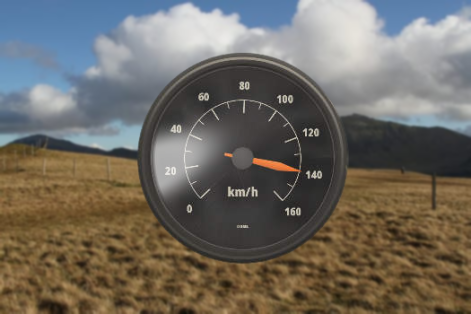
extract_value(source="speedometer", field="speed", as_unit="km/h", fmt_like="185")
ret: 140
